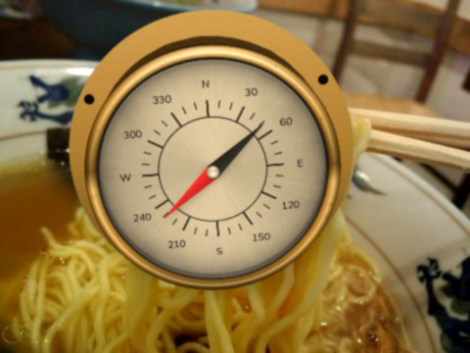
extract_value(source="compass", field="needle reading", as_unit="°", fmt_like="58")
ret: 230
